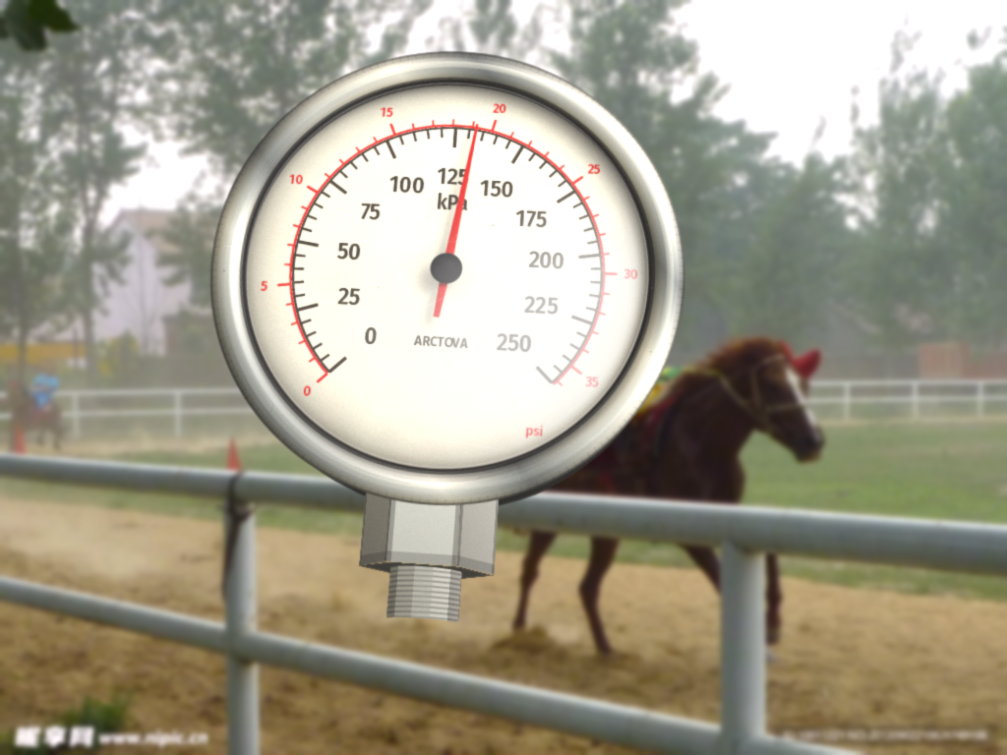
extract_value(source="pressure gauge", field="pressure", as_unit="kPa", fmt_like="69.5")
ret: 132.5
